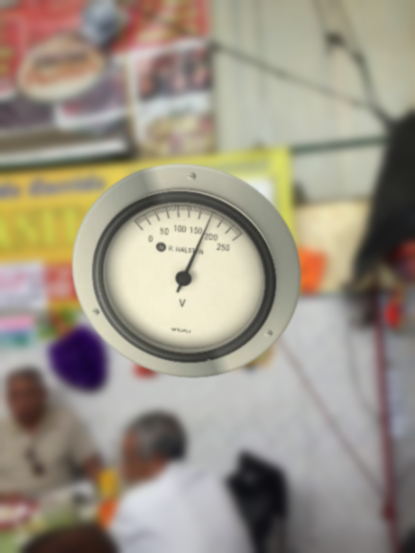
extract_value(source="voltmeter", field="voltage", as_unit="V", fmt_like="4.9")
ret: 175
